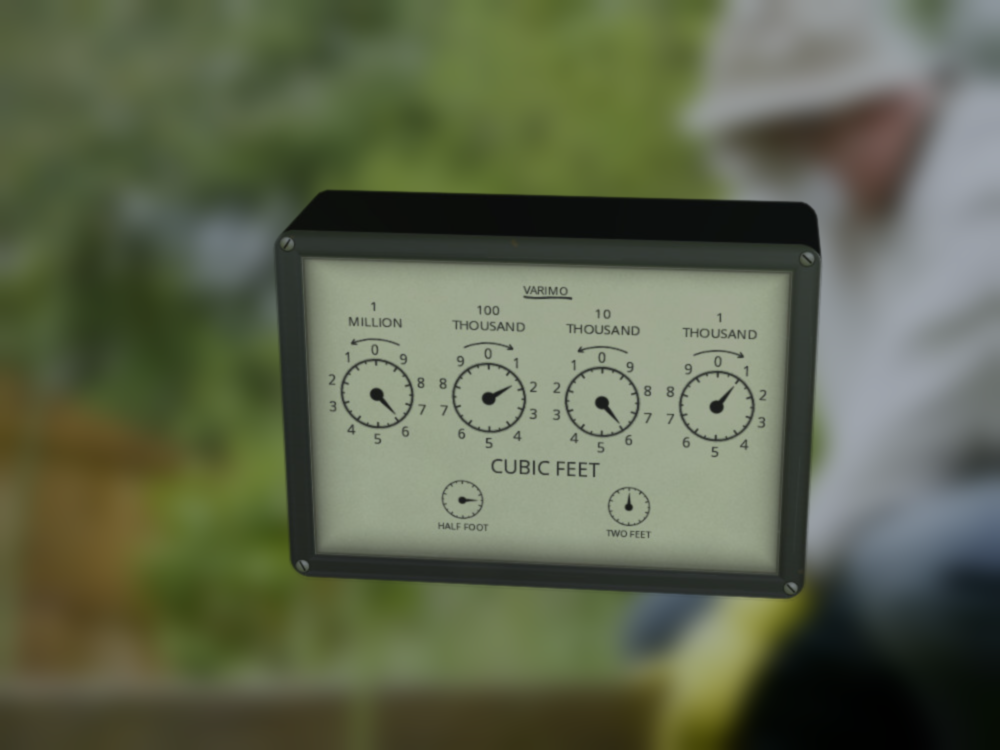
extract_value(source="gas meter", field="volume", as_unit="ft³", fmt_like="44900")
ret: 616100
